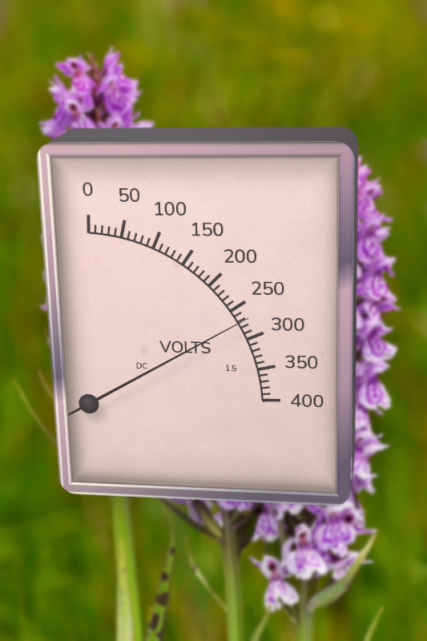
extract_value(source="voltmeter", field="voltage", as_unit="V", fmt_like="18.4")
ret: 270
